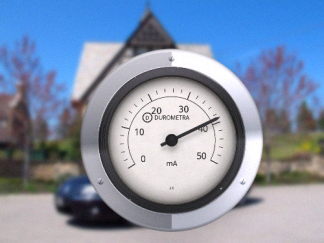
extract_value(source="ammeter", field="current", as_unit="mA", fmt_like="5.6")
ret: 39
